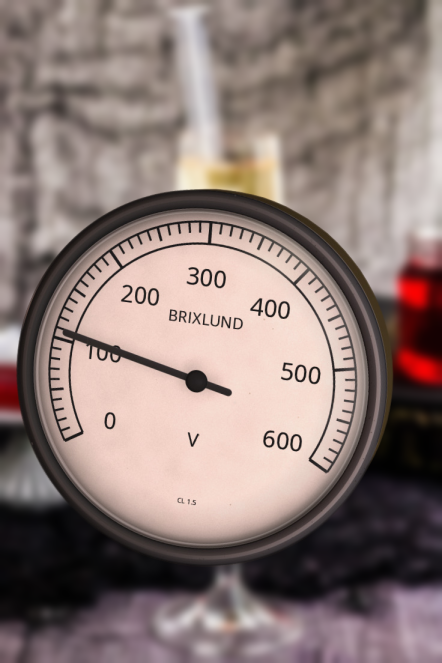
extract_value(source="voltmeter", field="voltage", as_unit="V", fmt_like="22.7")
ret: 110
